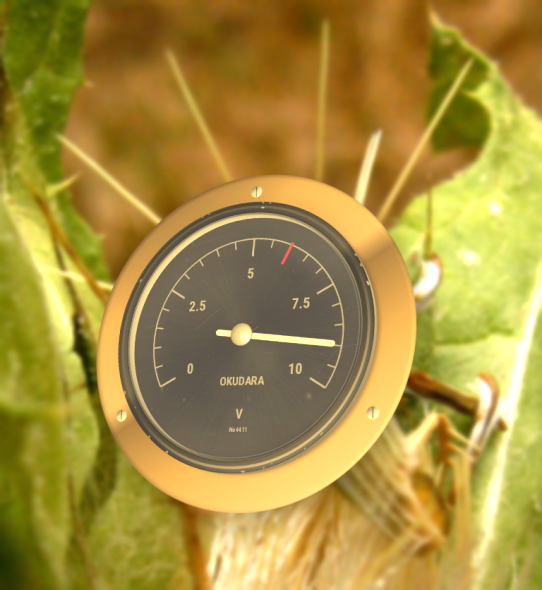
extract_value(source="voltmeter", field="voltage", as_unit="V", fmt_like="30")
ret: 9
